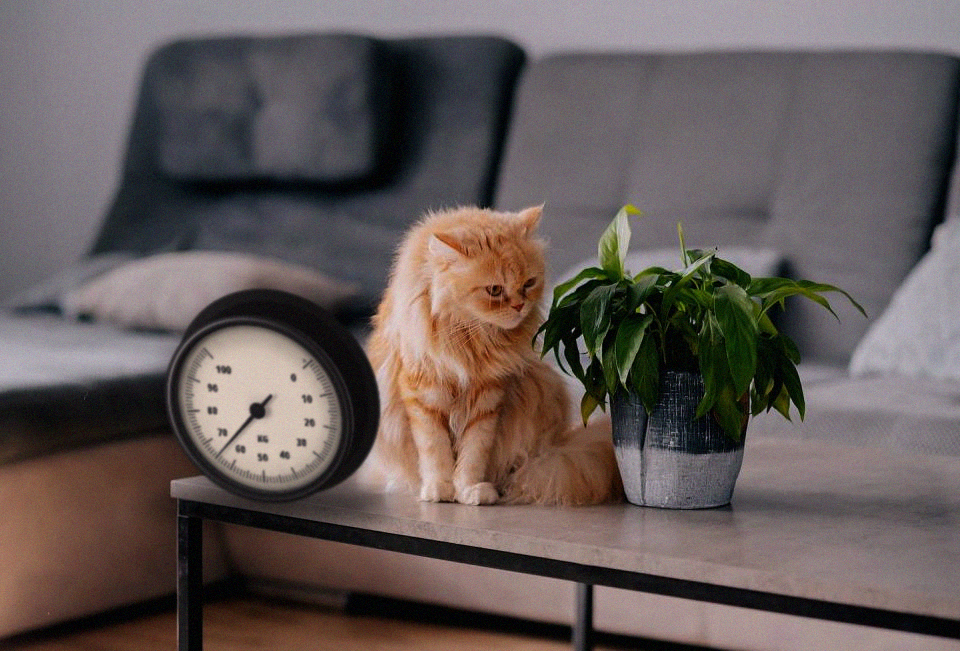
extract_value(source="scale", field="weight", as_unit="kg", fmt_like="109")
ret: 65
